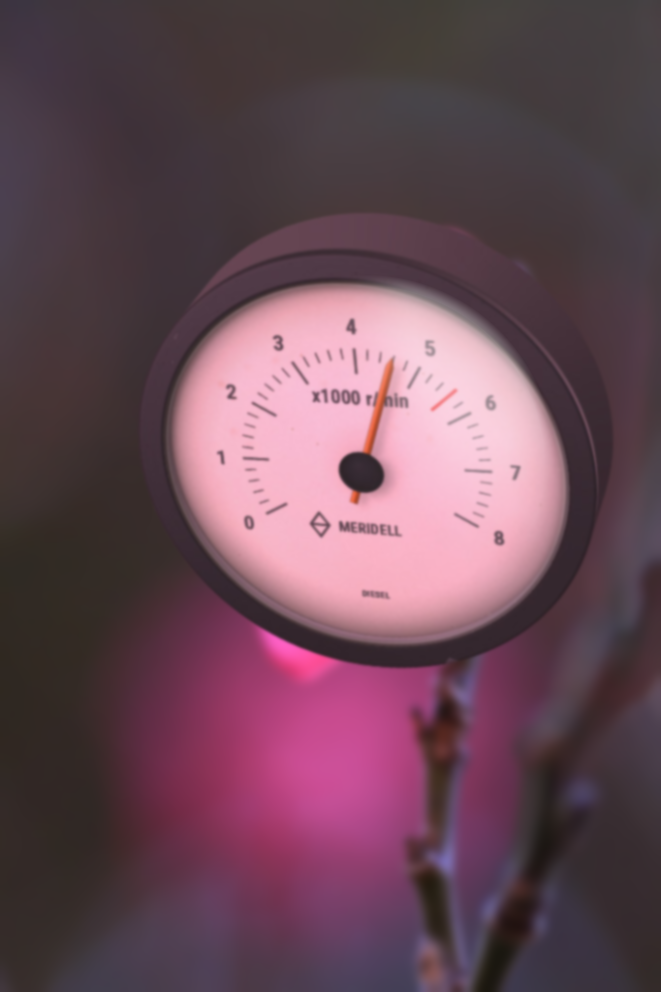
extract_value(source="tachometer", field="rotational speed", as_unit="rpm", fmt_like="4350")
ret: 4600
